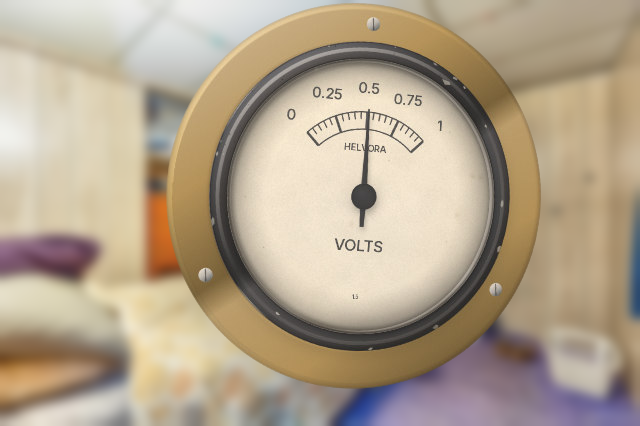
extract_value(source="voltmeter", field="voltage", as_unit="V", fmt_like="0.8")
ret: 0.5
